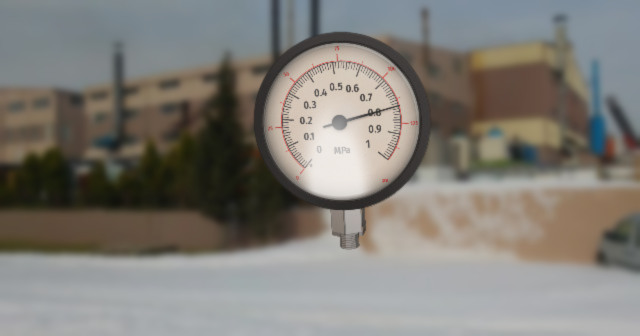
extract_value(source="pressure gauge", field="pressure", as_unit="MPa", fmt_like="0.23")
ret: 0.8
